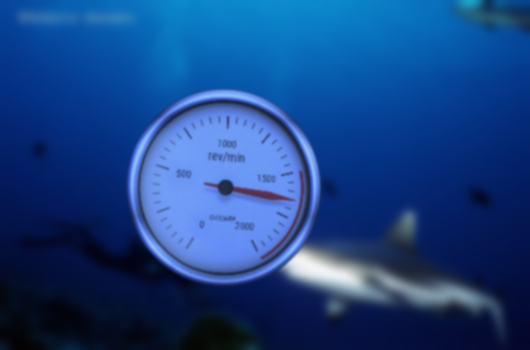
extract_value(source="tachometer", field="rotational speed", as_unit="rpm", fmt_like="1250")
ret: 1650
